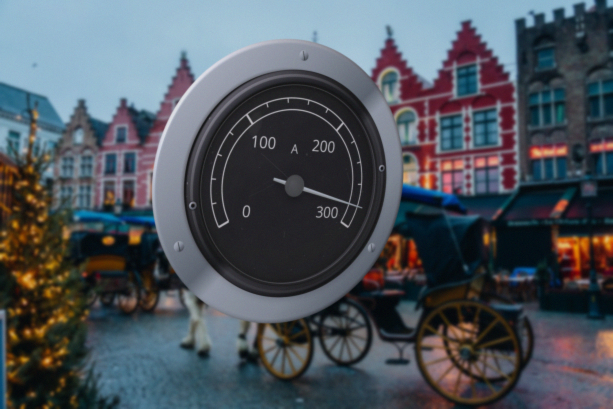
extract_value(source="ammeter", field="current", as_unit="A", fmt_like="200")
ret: 280
